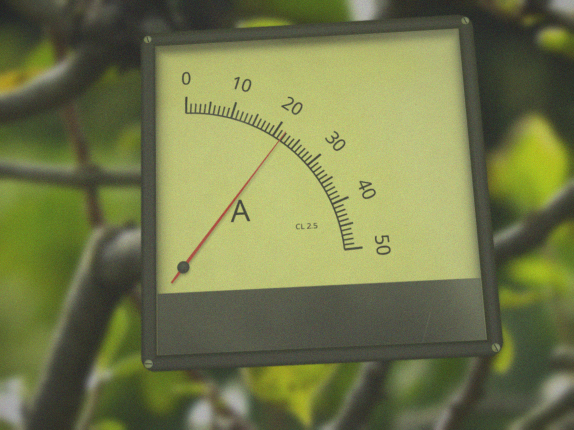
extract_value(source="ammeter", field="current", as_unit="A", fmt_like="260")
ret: 22
